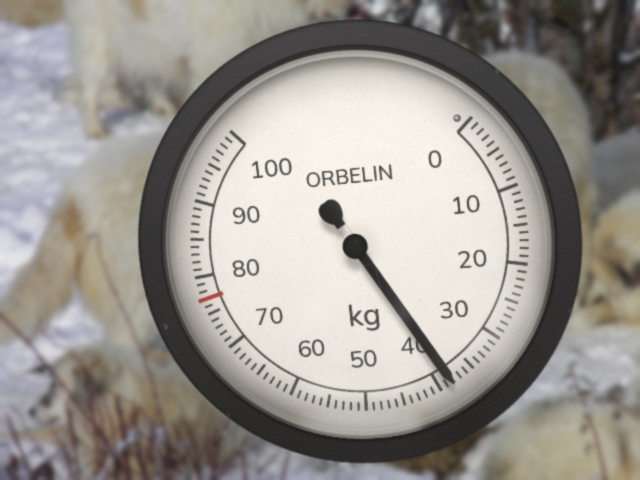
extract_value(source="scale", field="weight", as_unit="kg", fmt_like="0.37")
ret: 38
